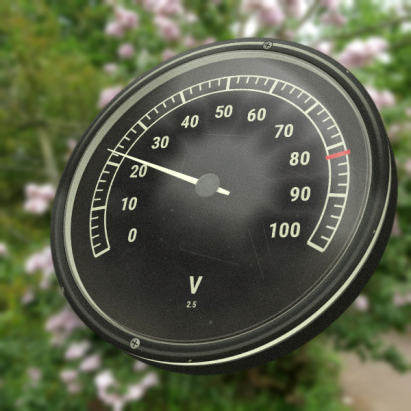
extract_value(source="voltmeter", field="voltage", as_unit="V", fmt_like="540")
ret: 22
